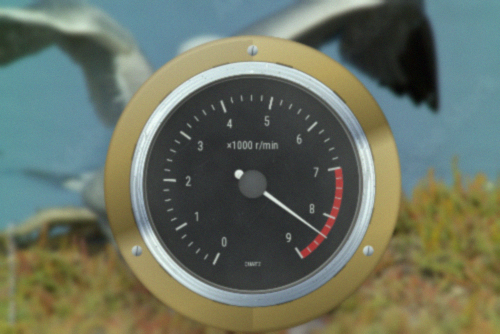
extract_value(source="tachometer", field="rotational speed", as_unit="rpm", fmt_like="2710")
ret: 8400
